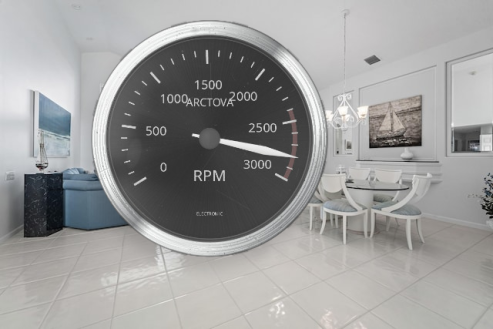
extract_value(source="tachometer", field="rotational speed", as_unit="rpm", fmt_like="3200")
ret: 2800
